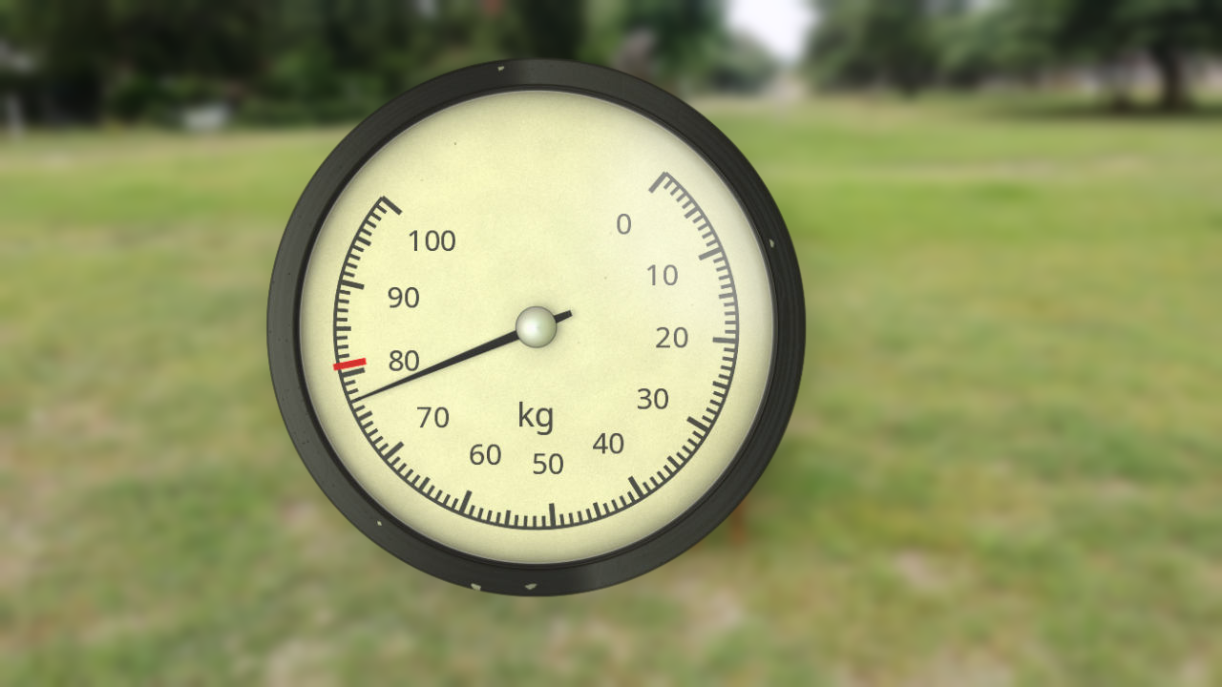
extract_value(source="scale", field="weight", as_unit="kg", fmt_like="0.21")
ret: 77
